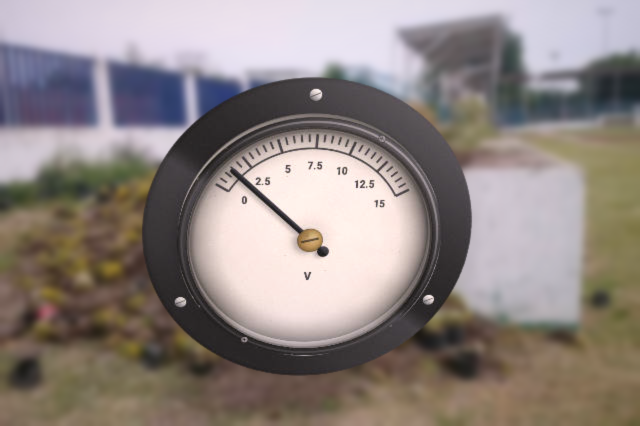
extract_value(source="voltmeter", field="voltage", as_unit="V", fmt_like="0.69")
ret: 1.5
